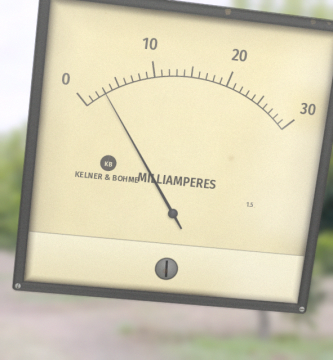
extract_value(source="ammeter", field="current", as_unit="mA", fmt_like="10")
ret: 3
